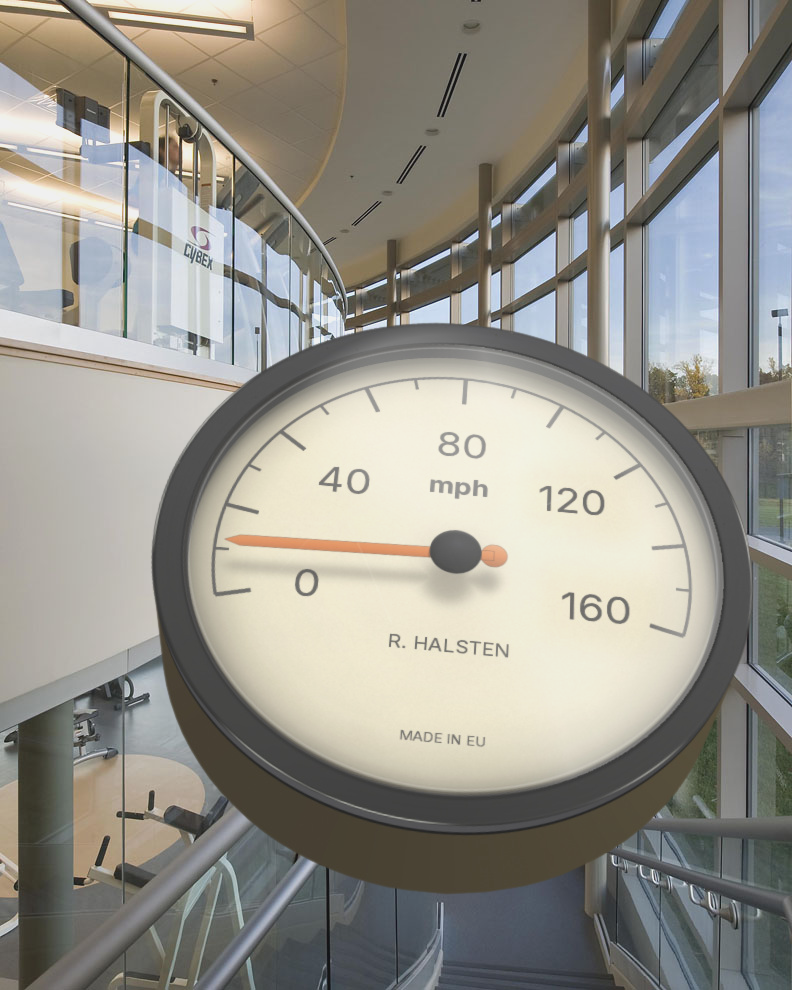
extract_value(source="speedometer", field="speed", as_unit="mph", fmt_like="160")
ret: 10
